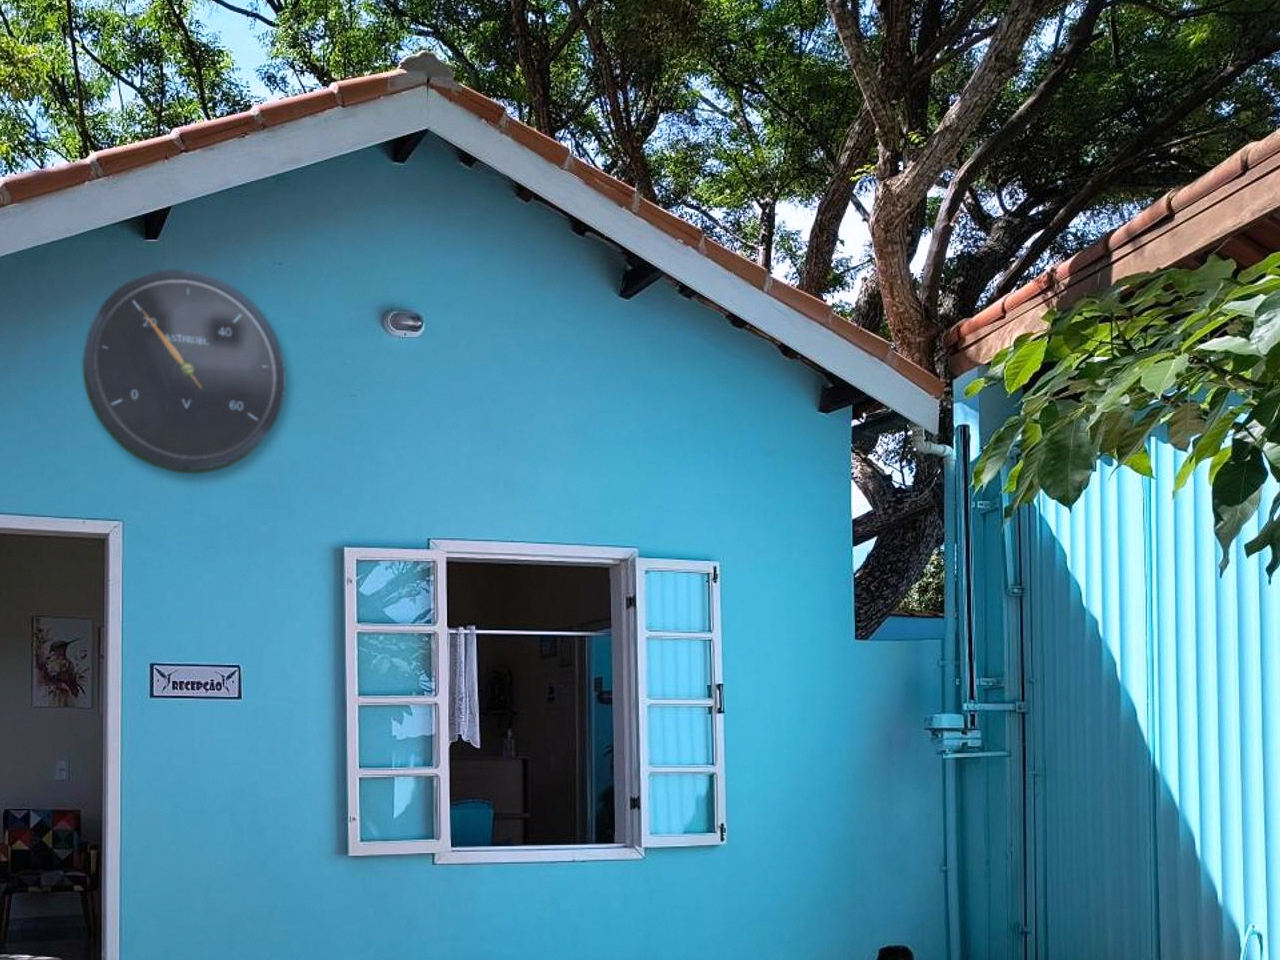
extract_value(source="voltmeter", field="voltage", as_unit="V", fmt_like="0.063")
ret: 20
